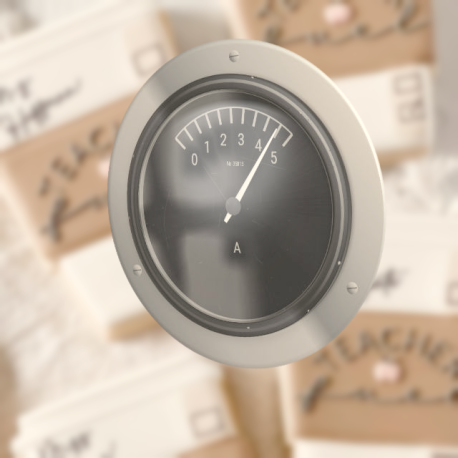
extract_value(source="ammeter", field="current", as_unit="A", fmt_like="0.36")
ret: 4.5
